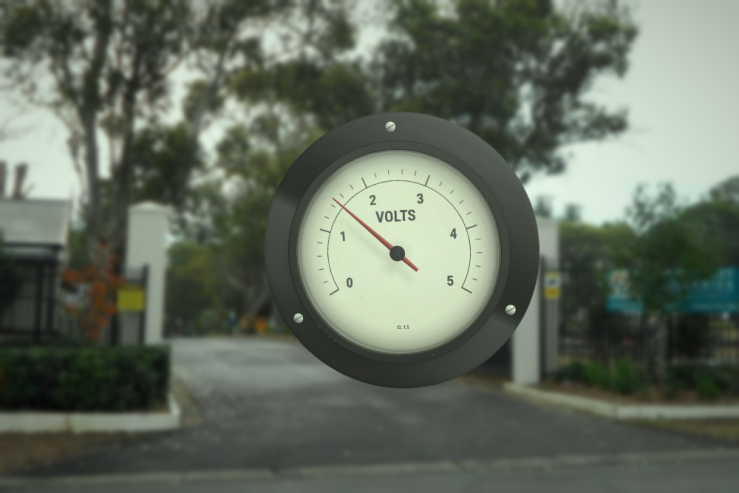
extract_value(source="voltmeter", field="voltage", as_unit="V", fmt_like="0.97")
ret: 1.5
